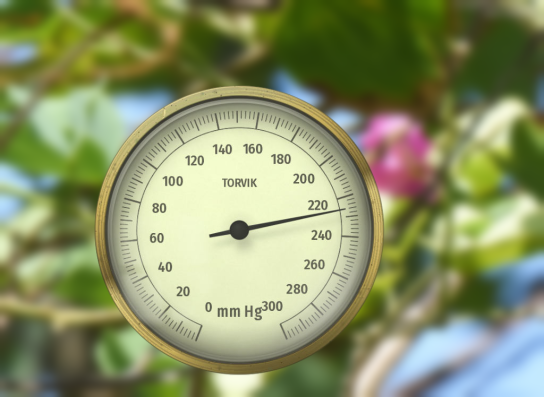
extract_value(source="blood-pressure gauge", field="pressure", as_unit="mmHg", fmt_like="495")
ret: 226
